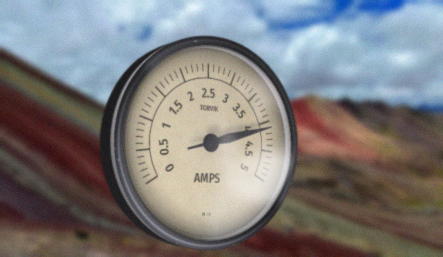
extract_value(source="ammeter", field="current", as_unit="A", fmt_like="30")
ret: 4.1
